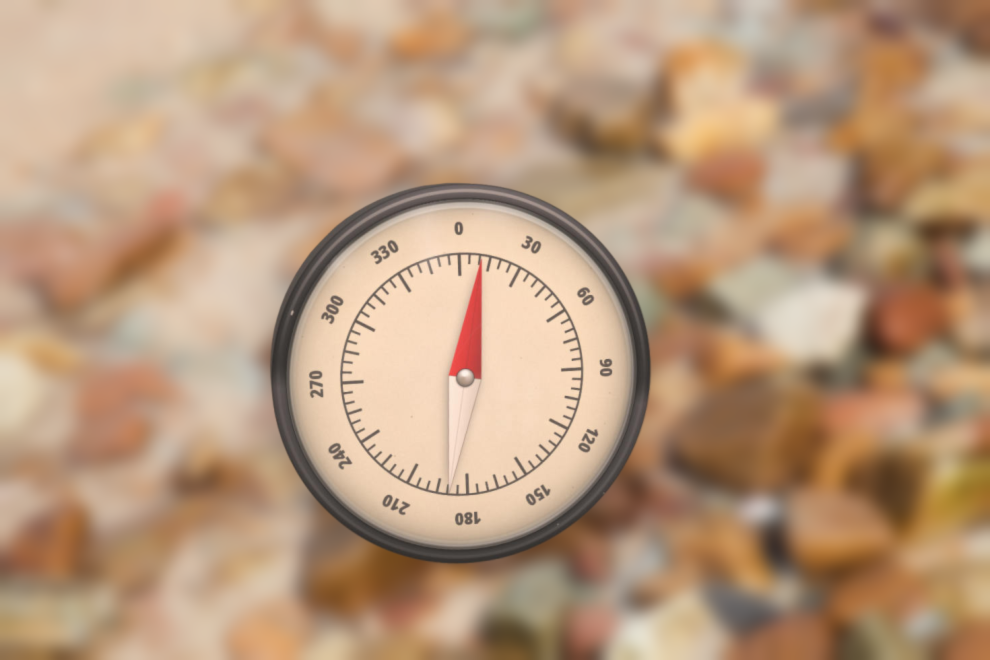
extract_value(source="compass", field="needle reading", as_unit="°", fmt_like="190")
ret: 10
